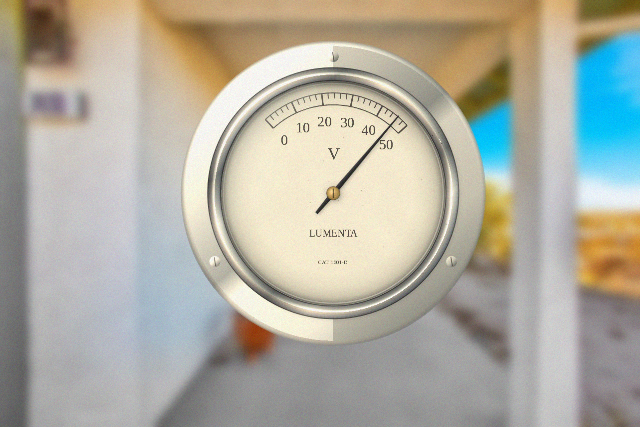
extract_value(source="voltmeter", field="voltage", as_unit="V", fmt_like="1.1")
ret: 46
